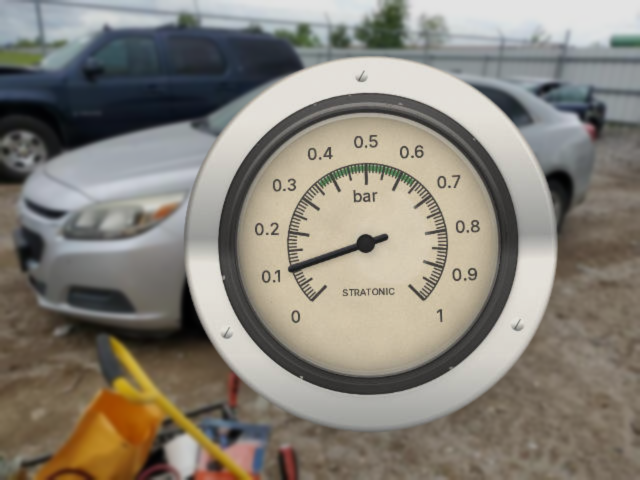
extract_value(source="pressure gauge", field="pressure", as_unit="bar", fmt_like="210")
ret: 0.1
